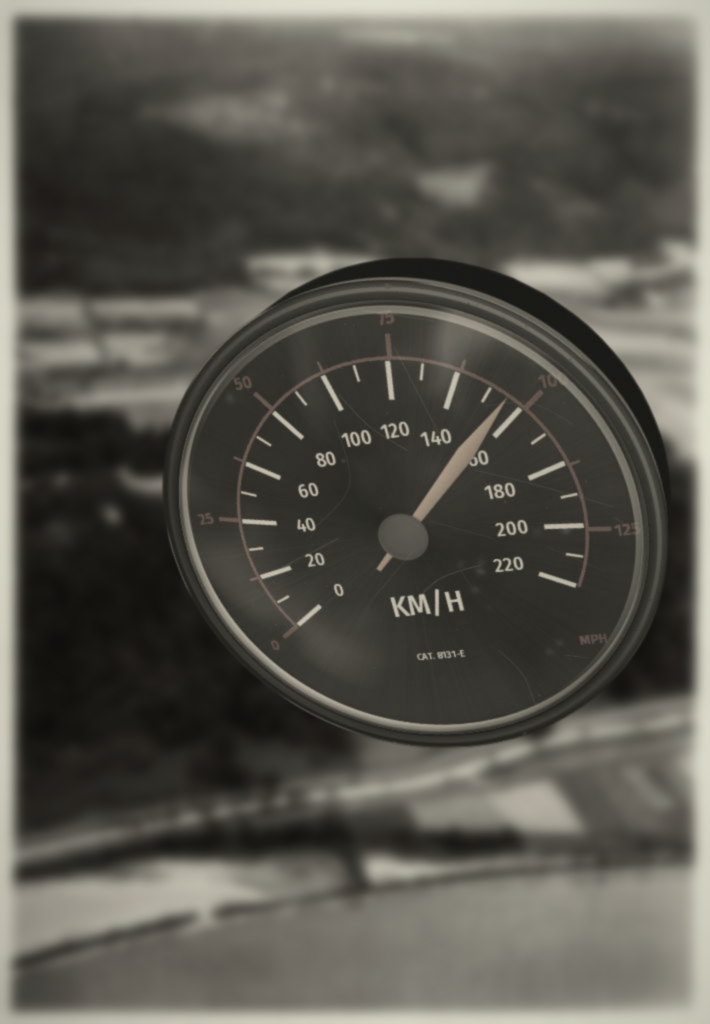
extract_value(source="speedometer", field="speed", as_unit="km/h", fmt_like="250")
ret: 155
